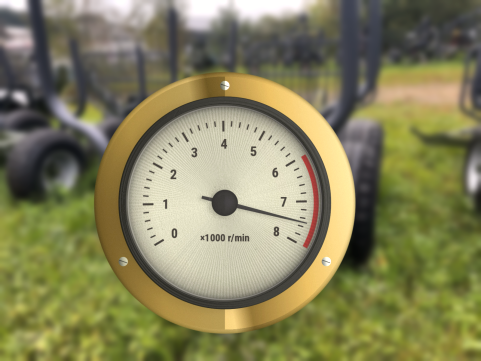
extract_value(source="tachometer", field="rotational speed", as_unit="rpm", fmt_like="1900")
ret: 7500
